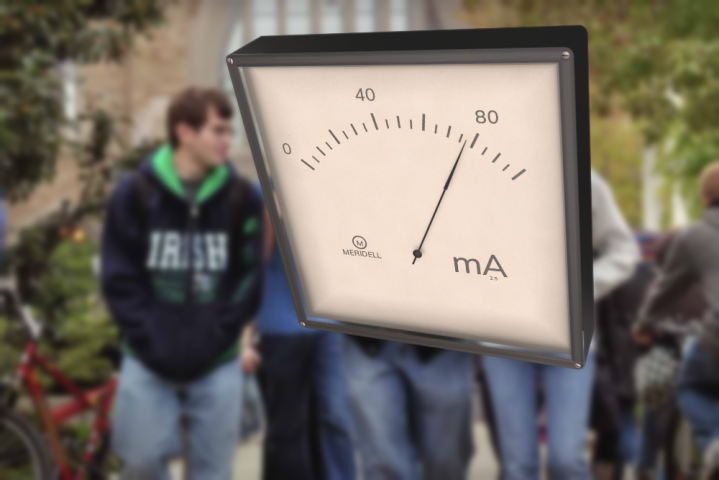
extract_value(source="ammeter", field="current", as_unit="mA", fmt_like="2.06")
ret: 77.5
